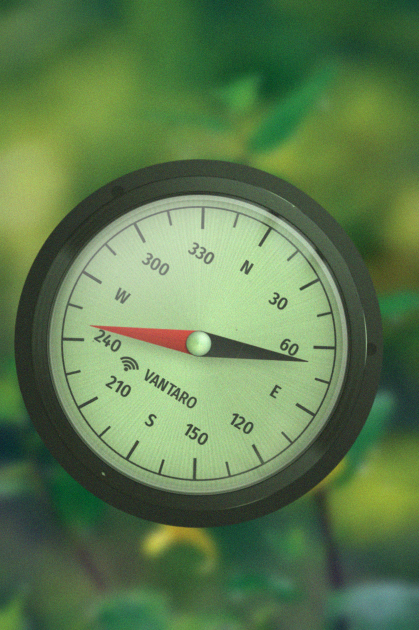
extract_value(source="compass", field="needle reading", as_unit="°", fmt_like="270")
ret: 247.5
